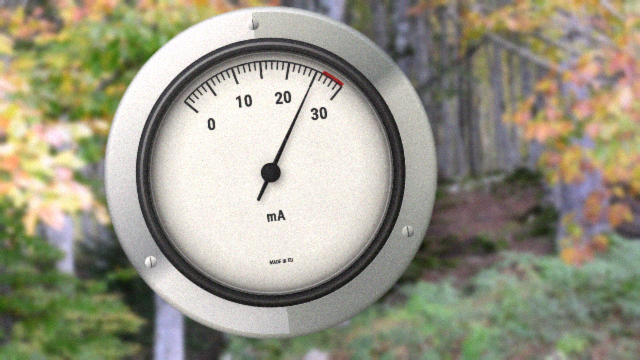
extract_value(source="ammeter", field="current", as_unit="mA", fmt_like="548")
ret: 25
